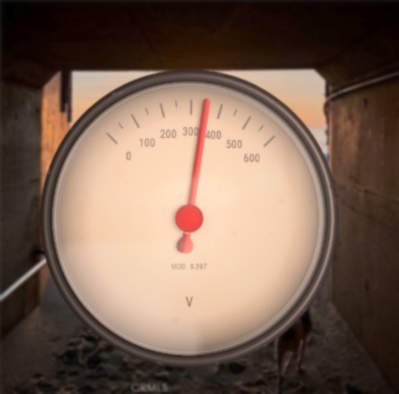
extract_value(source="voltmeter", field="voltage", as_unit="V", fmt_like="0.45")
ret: 350
